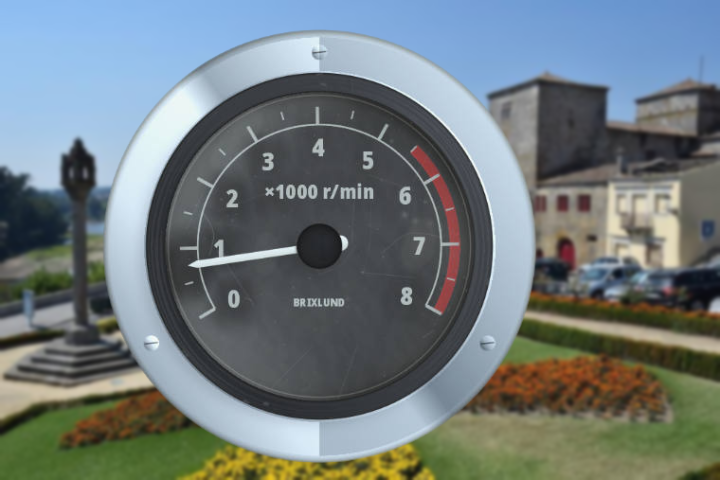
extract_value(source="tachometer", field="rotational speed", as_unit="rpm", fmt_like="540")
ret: 750
